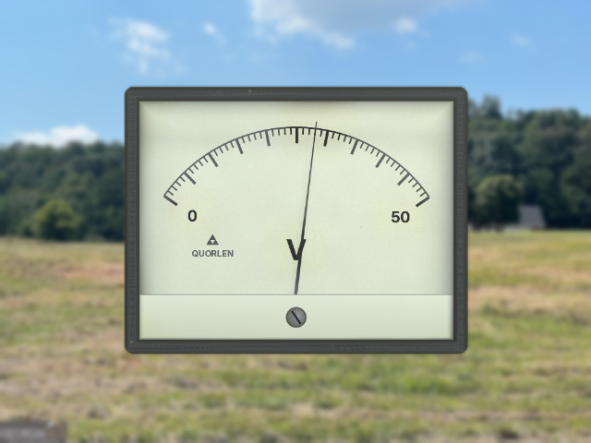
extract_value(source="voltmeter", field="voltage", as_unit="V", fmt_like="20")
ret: 28
